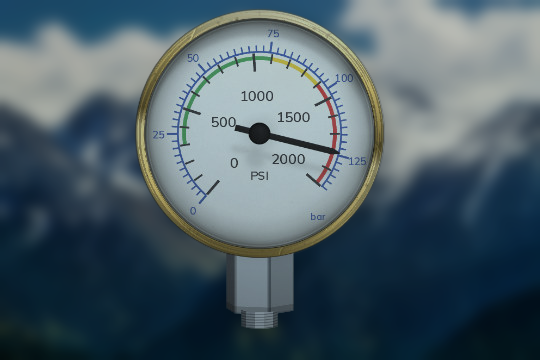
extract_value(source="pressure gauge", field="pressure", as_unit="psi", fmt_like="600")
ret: 1800
